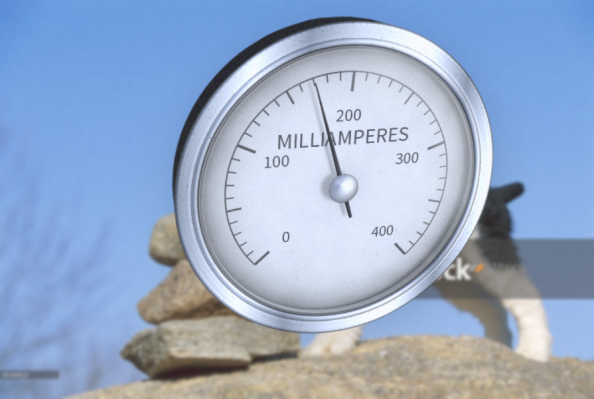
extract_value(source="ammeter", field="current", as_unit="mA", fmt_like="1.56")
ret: 170
